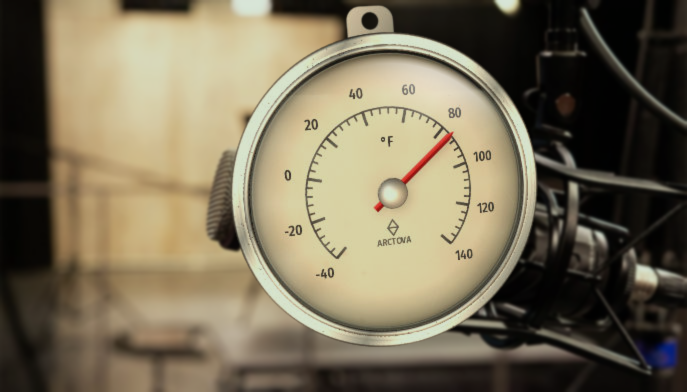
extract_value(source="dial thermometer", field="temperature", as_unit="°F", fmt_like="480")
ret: 84
